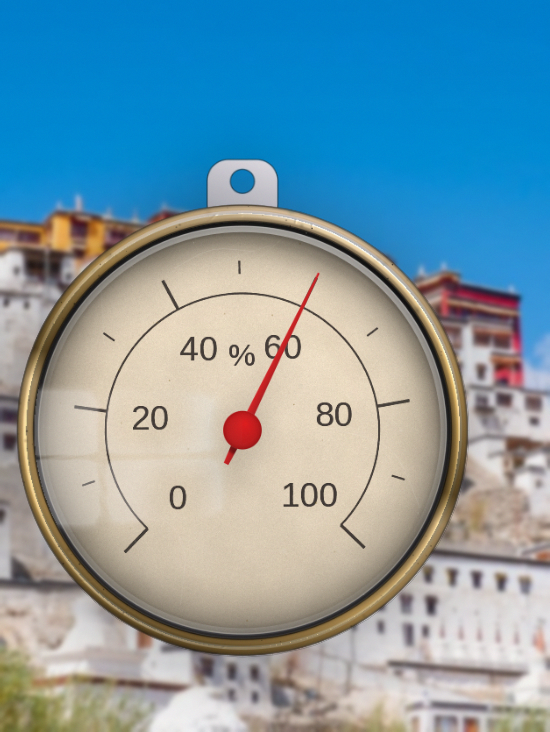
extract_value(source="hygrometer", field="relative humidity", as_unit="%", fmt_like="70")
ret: 60
